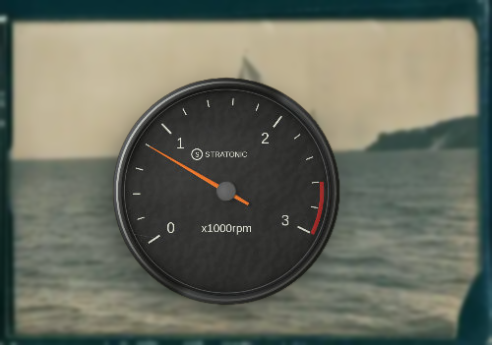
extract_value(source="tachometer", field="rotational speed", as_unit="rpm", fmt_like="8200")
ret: 800
